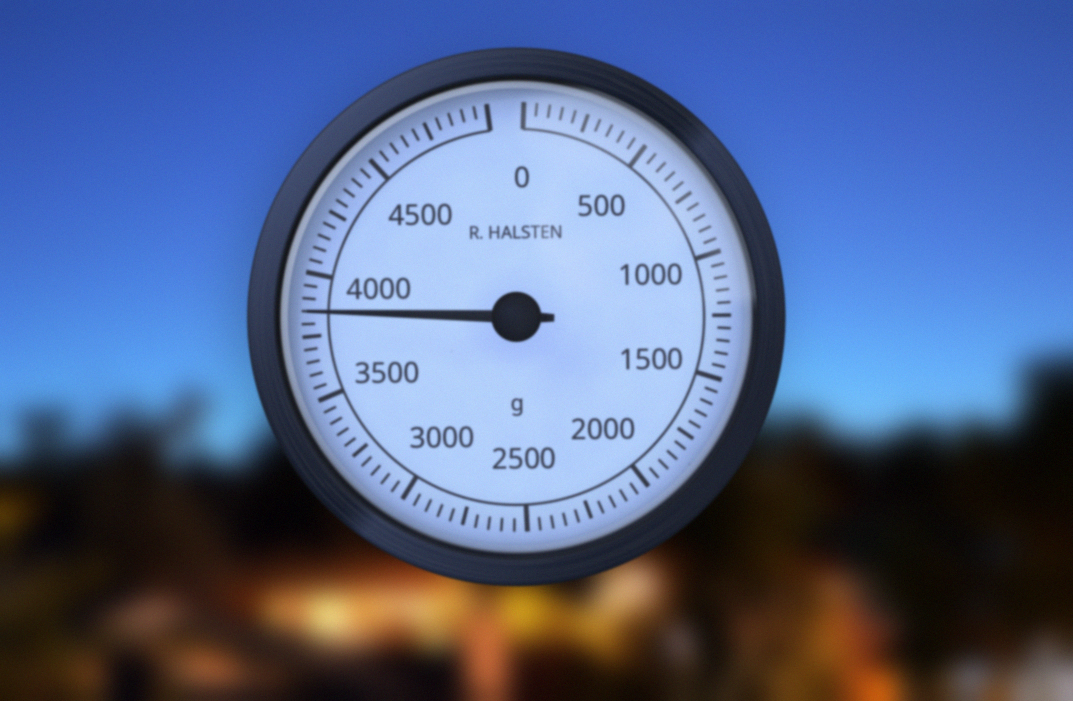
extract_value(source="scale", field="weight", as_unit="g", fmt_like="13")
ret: 3850
